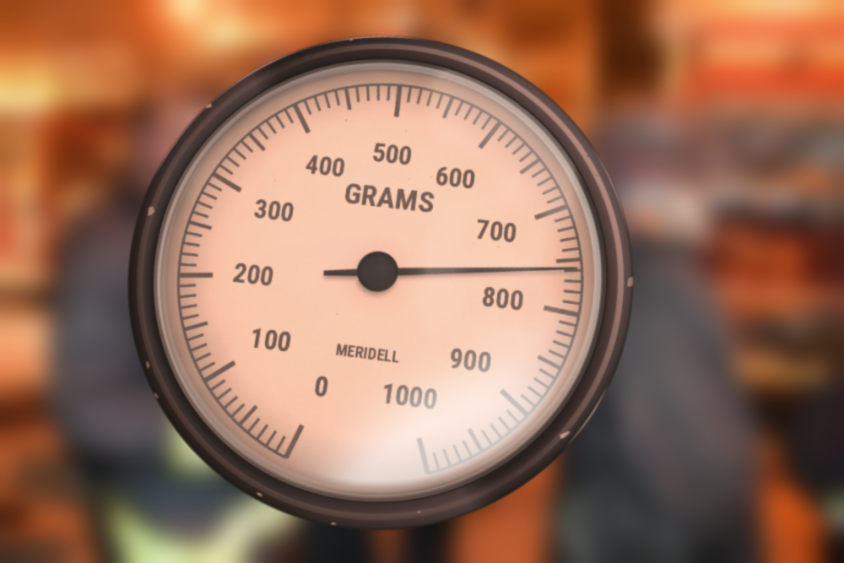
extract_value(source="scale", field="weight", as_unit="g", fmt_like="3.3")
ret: 760
